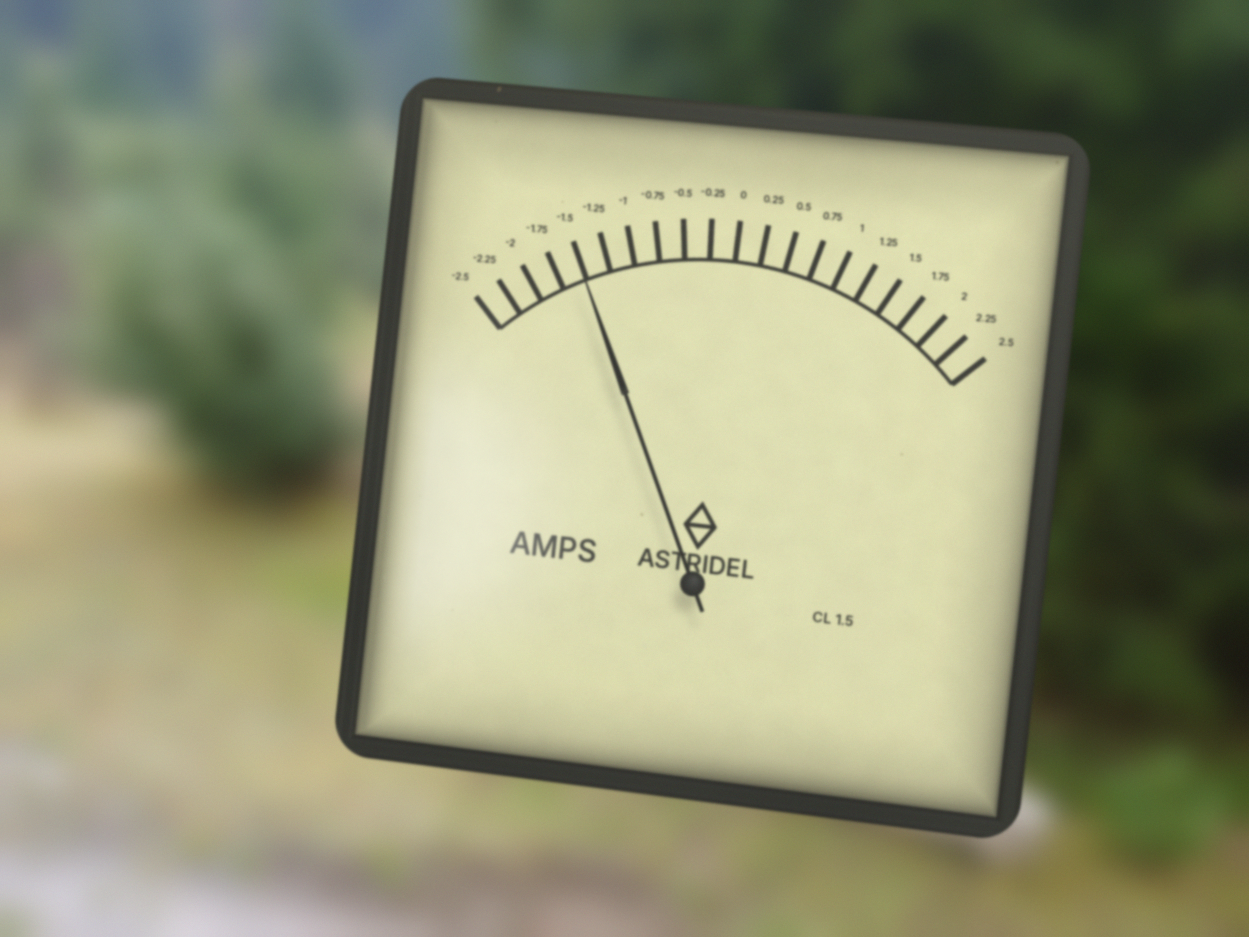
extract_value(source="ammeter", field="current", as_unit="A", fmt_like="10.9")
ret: -1.5
